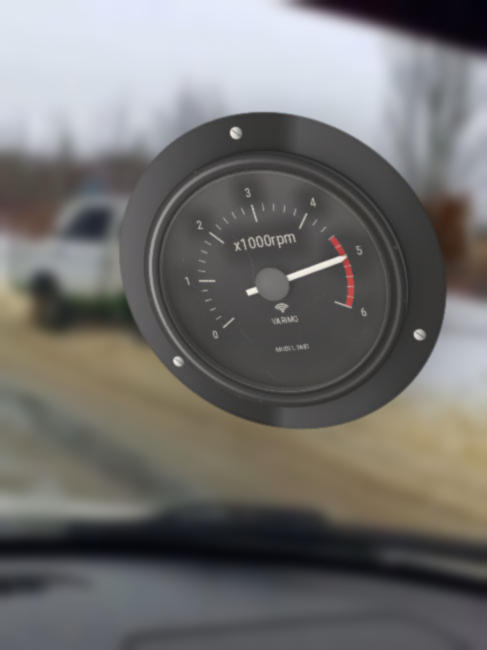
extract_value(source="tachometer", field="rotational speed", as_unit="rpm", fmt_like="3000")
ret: 5000
